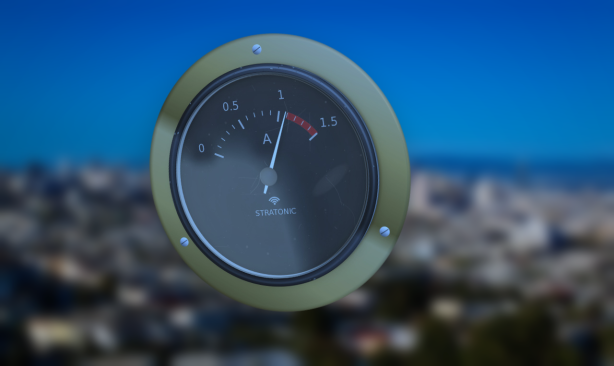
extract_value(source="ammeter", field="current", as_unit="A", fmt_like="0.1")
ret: 1.1
